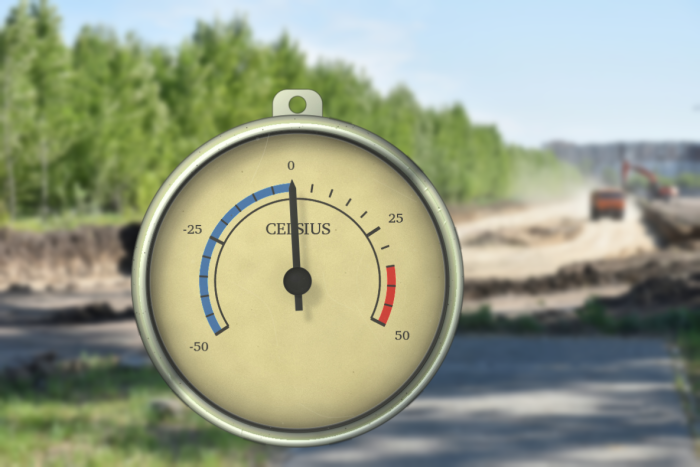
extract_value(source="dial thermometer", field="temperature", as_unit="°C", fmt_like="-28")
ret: 0
